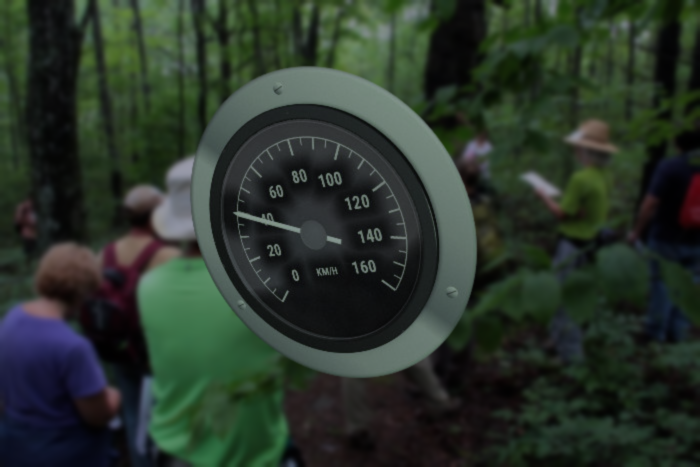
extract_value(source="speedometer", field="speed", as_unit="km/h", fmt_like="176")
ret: 40
